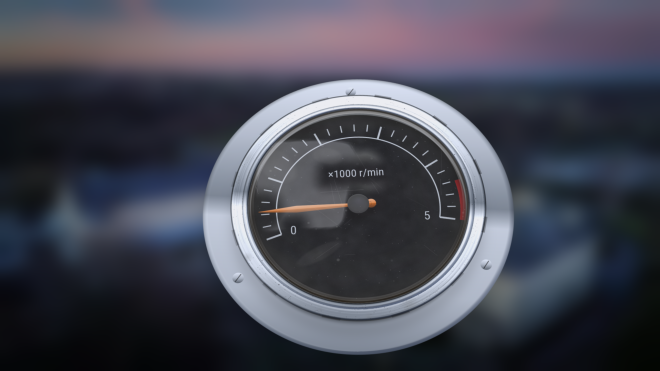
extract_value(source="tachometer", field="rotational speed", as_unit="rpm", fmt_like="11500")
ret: 400
